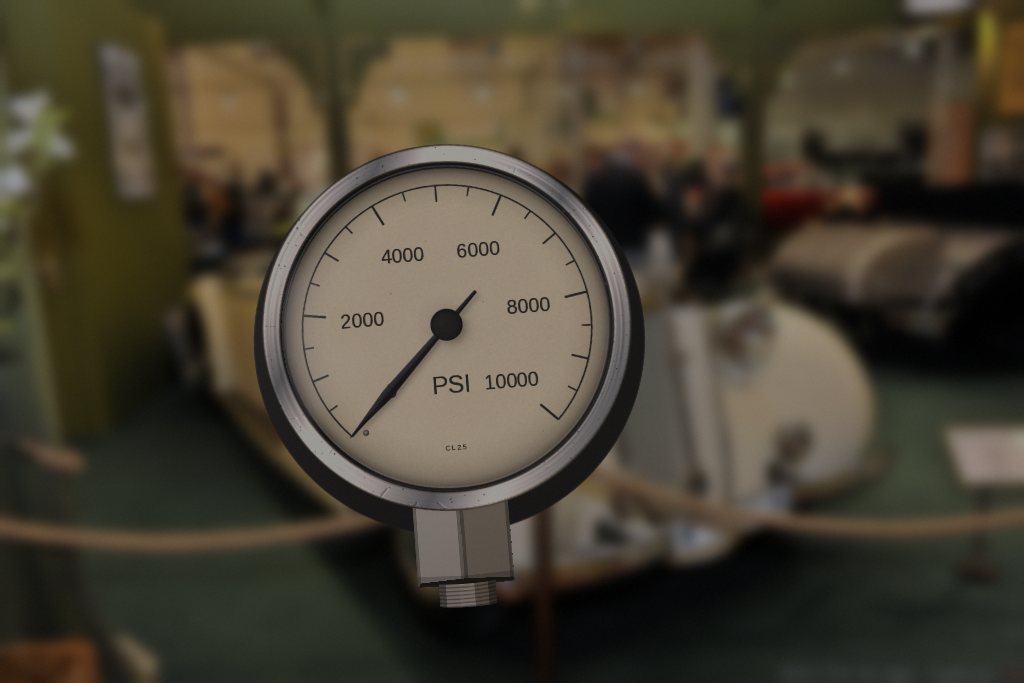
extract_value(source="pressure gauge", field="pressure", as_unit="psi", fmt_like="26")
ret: 0
